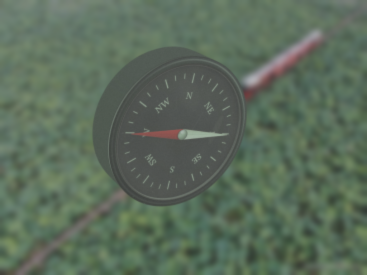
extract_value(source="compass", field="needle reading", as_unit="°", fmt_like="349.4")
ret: 270
